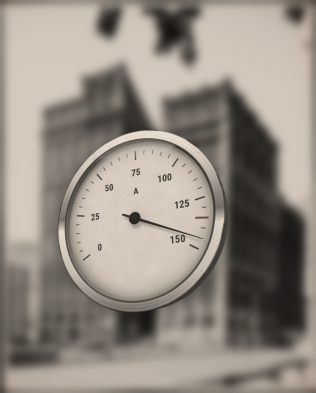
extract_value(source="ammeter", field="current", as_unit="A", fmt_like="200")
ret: 145
